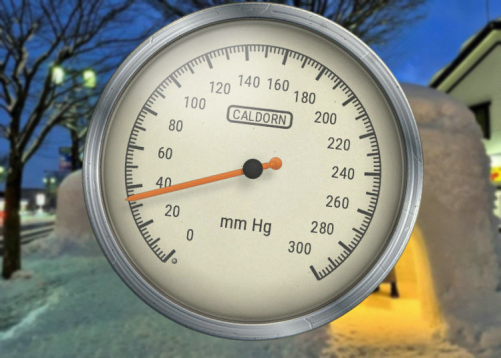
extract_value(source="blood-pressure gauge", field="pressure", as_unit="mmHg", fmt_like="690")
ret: 34
